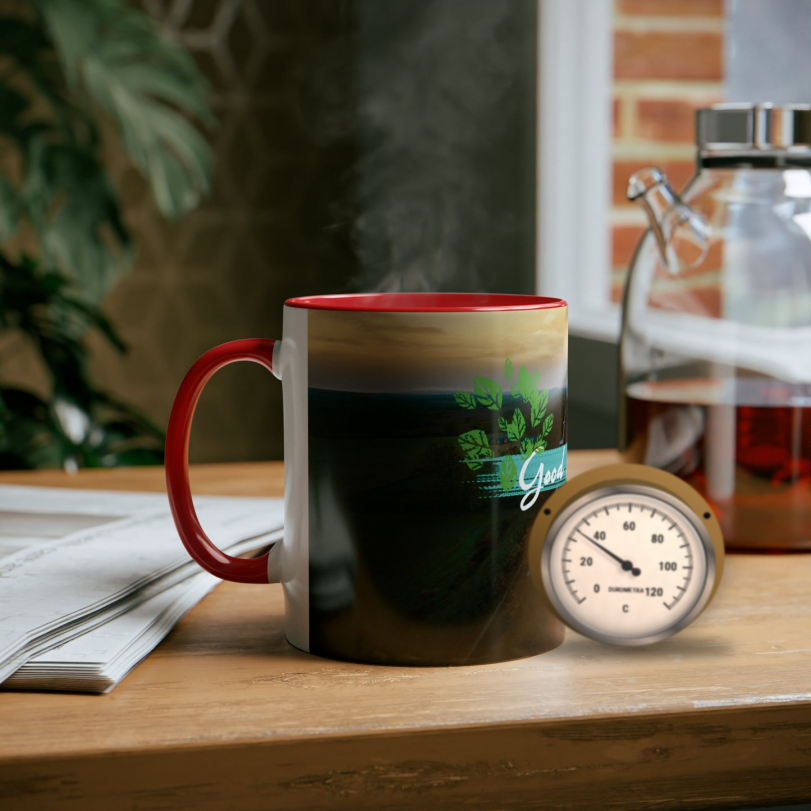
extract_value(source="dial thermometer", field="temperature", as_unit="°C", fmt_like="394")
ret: 35
